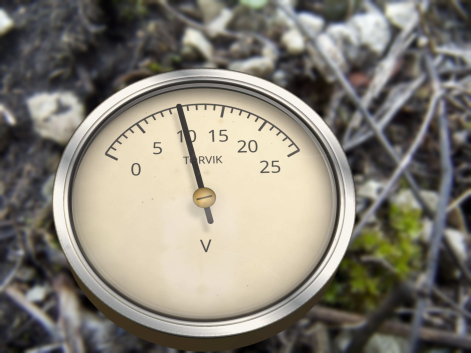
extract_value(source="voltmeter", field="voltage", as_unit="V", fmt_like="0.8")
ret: 10
